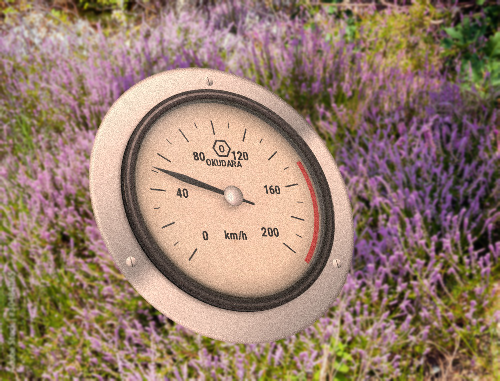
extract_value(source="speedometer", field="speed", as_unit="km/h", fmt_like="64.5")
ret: 50
